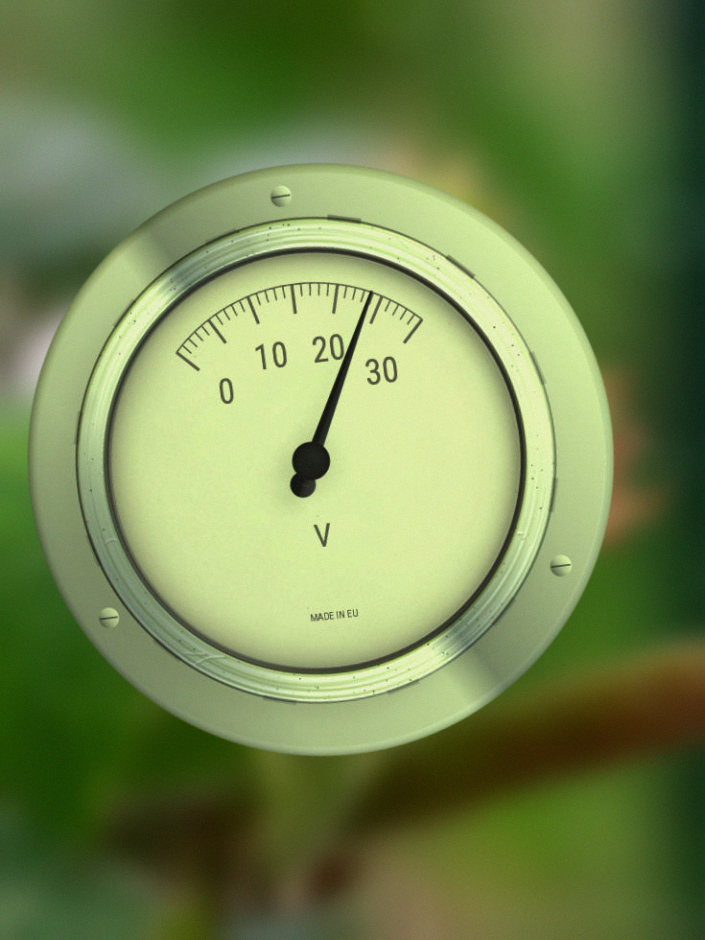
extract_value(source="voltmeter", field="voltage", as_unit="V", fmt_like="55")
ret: 24
